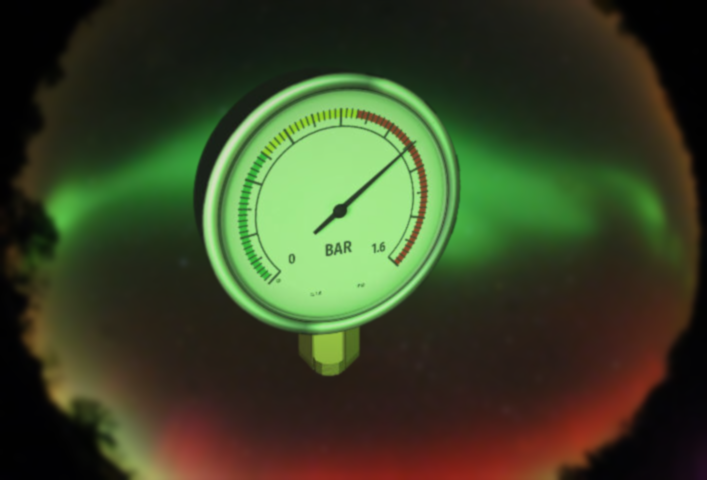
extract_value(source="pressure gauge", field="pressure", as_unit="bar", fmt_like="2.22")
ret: 1.1
